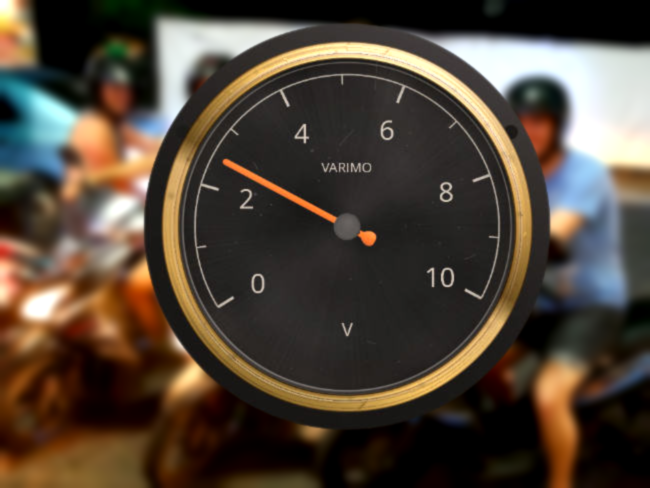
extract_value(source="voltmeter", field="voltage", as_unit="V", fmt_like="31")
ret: 2.5
